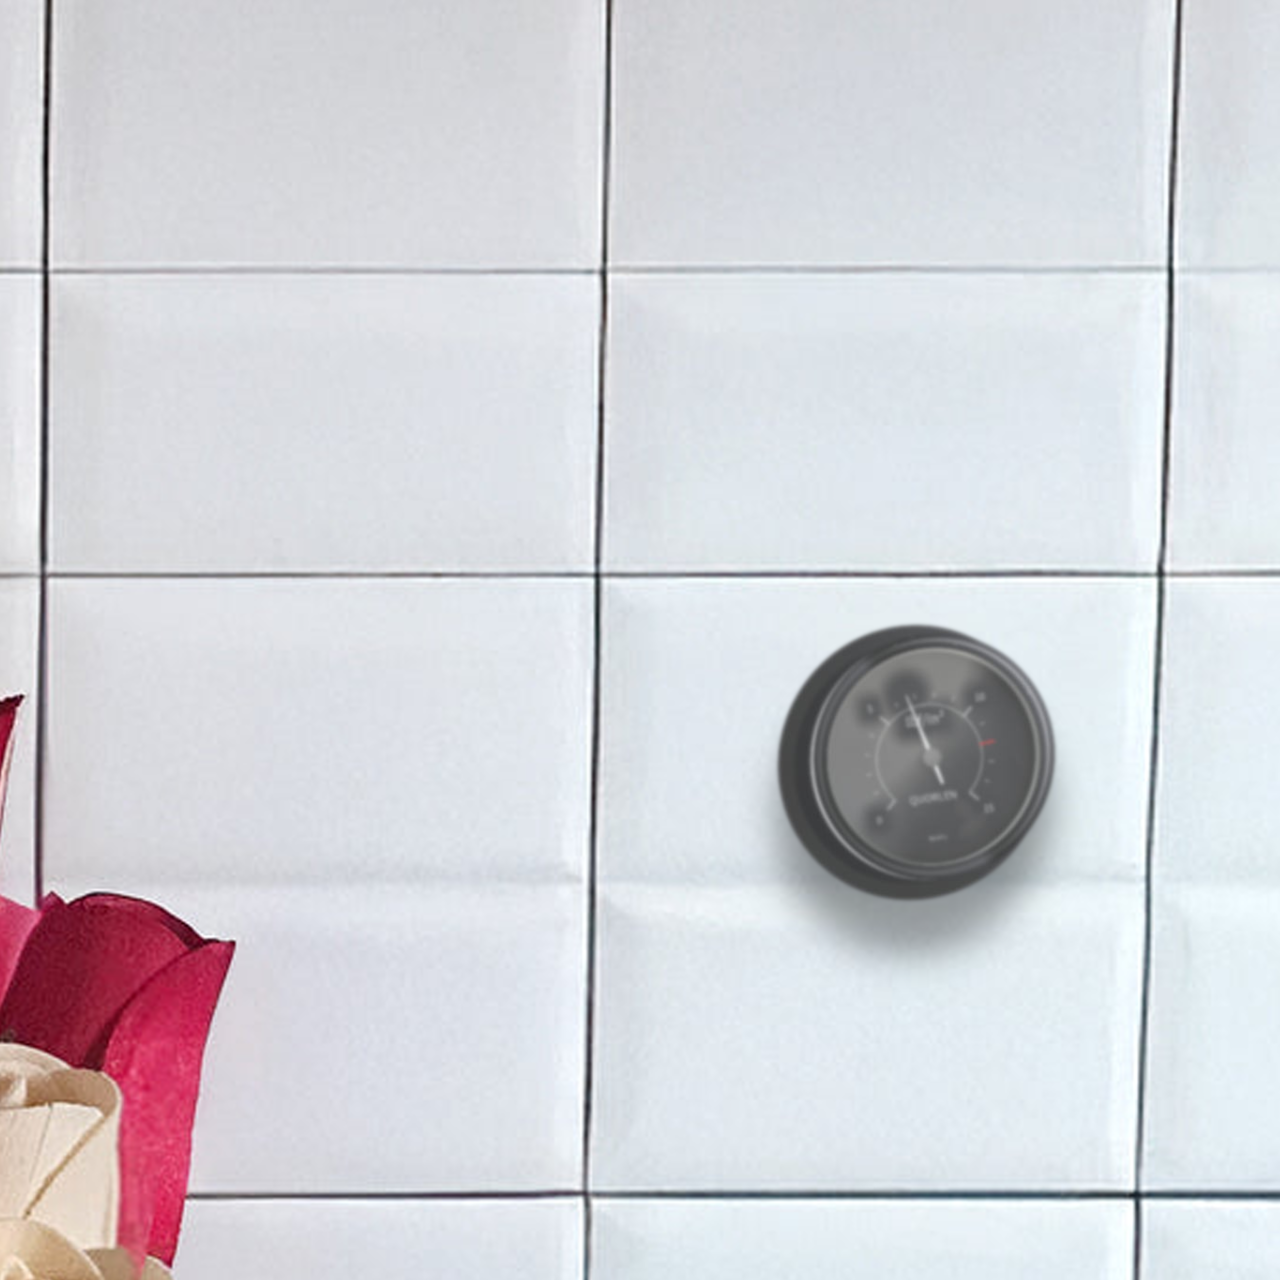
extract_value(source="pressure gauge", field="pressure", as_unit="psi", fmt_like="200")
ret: 6.5
